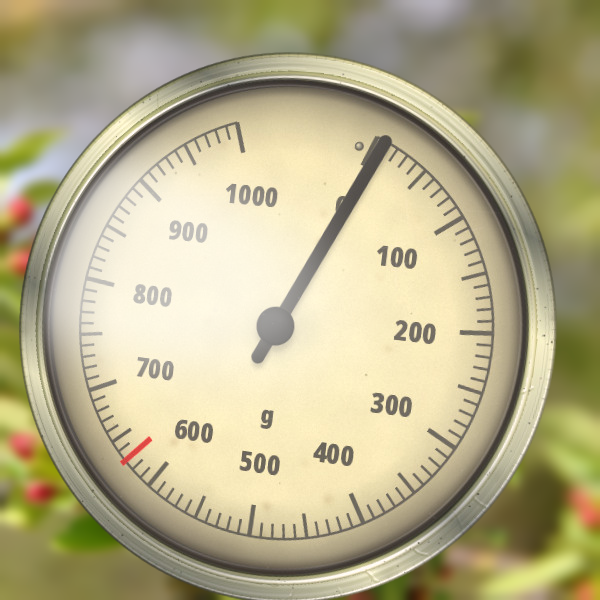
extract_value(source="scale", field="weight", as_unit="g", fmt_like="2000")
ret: 10
